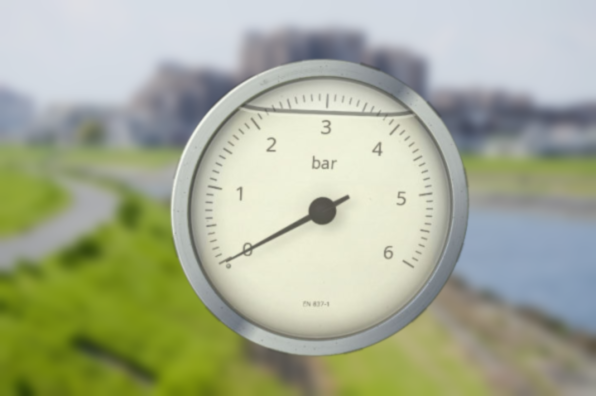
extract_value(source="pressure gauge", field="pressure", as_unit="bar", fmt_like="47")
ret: 0
